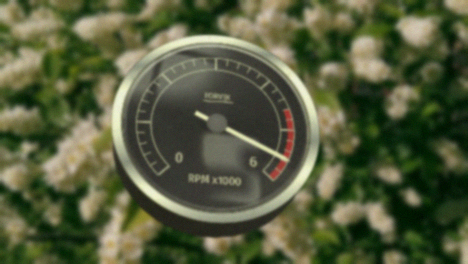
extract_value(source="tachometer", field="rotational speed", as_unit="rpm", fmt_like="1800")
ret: 5600
